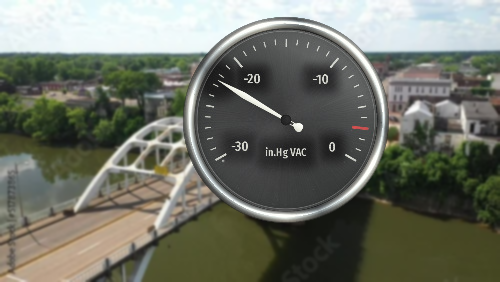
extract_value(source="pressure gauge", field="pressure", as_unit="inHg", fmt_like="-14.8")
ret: -22.5
